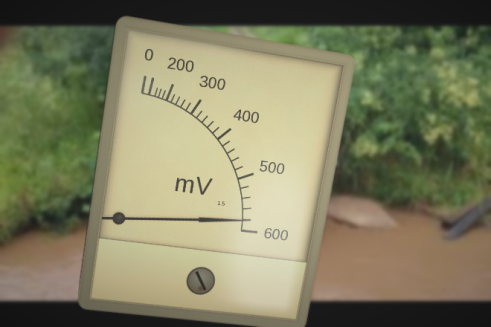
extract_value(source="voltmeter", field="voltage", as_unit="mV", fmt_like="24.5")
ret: 580
